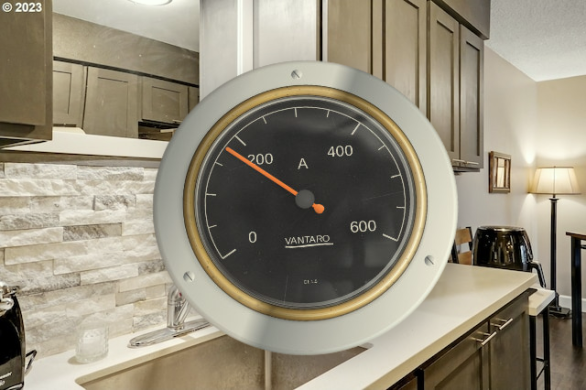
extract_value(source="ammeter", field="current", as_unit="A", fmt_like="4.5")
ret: 175
